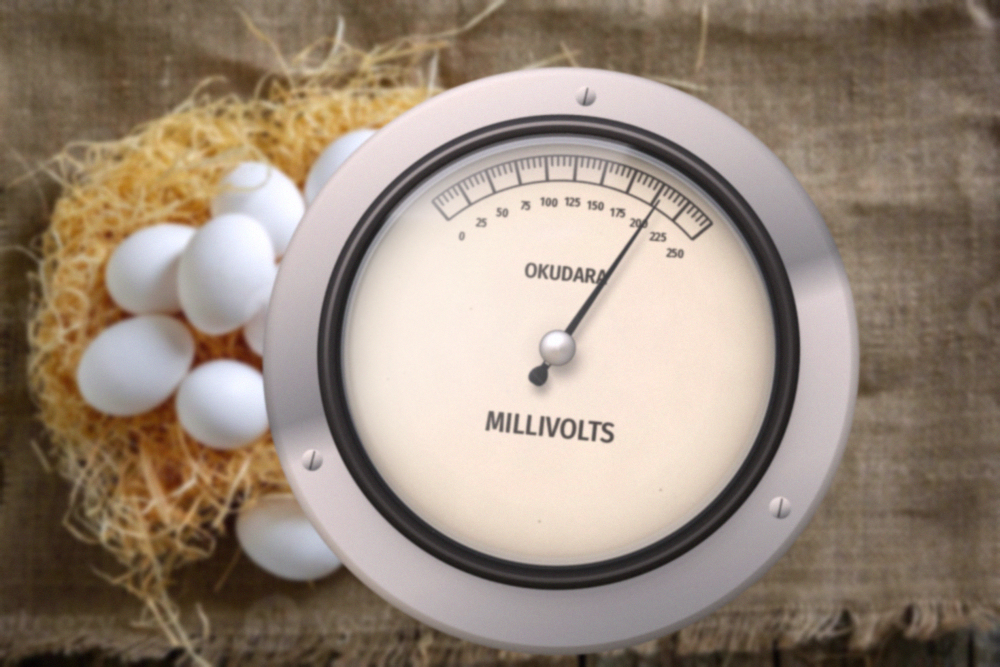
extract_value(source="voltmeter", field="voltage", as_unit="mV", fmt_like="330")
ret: 205
